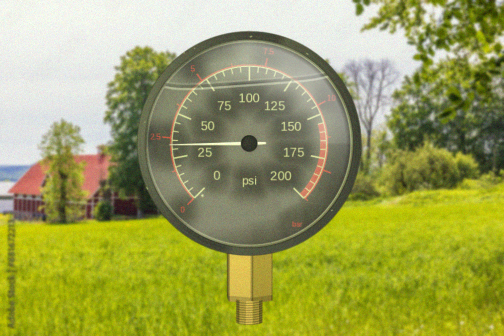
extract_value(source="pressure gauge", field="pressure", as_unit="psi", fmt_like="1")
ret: 32.5
